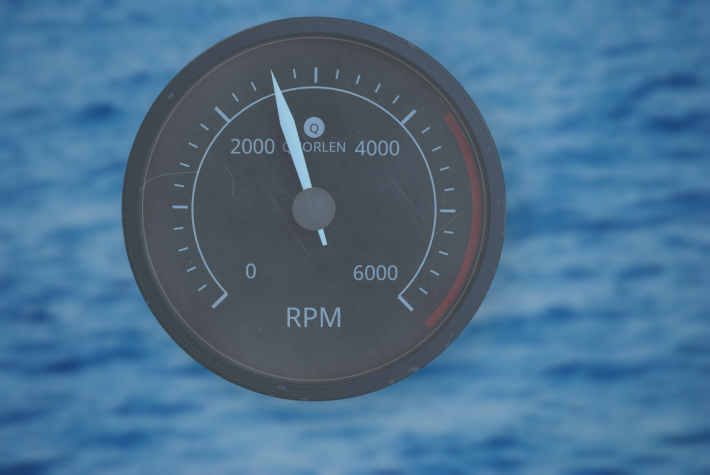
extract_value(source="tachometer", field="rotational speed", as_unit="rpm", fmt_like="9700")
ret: 2600
